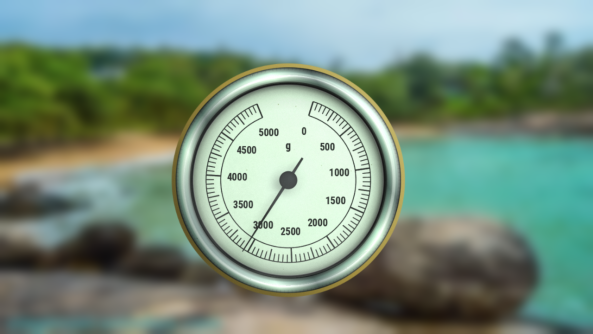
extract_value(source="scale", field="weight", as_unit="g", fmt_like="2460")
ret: 3050
